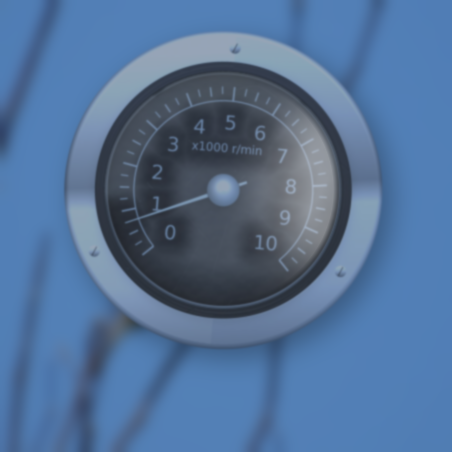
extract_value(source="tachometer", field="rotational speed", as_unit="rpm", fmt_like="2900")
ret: 750
